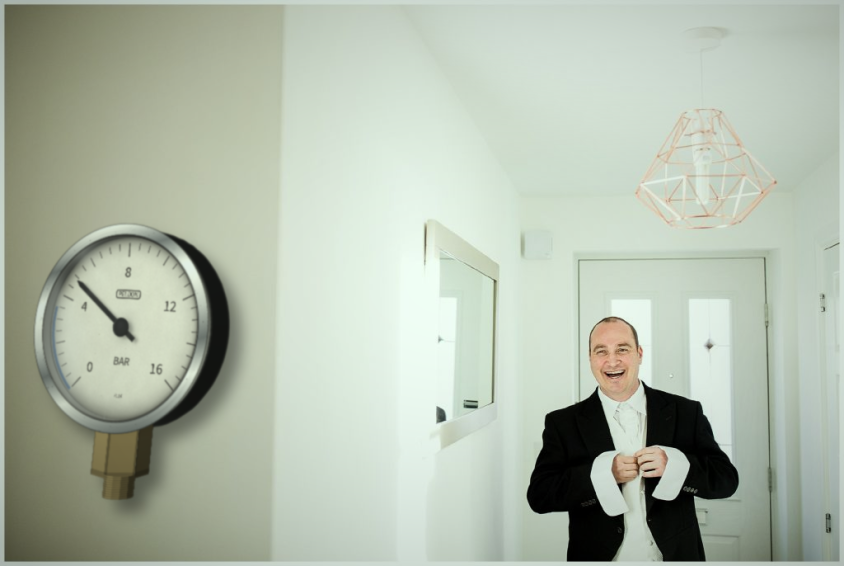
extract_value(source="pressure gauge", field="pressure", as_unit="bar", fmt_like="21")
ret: 5
